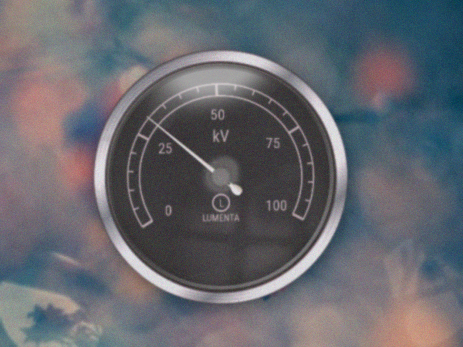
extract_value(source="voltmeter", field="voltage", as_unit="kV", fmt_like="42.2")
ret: 30
